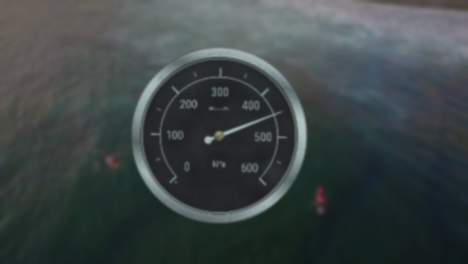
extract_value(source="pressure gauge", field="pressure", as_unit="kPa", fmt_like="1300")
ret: 450
